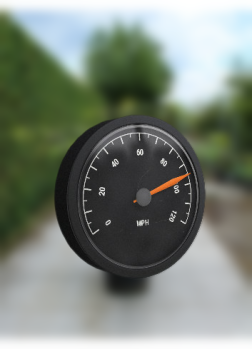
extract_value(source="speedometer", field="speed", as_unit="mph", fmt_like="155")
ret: 95
